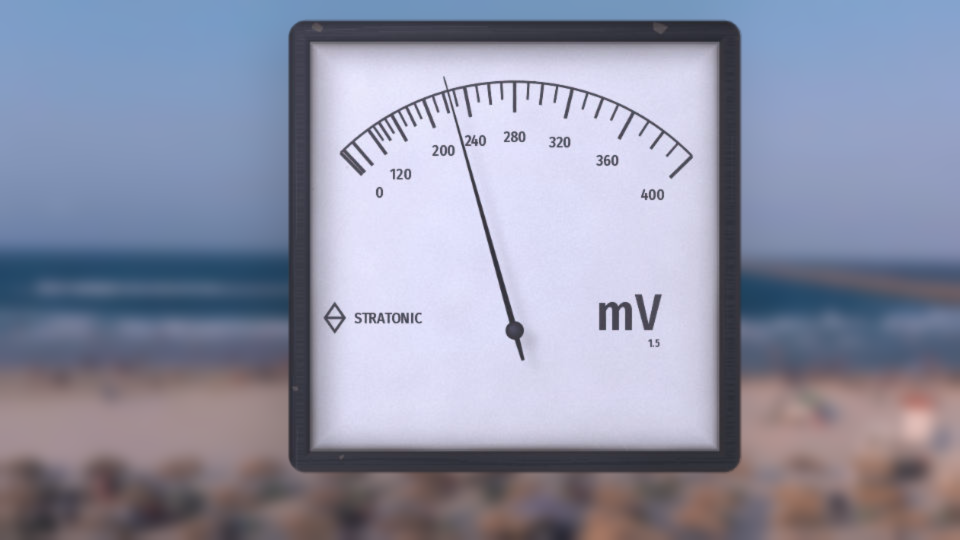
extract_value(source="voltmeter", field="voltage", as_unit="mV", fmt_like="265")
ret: 225
